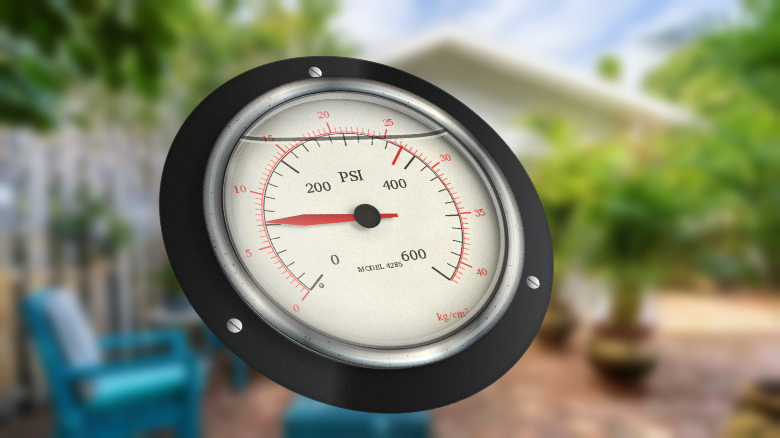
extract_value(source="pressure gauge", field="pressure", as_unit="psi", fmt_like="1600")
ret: 100
